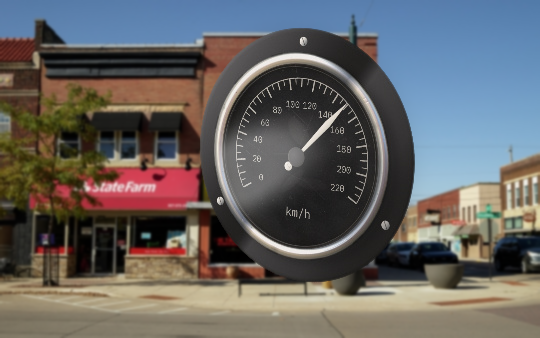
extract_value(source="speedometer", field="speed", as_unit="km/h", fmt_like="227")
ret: 150
